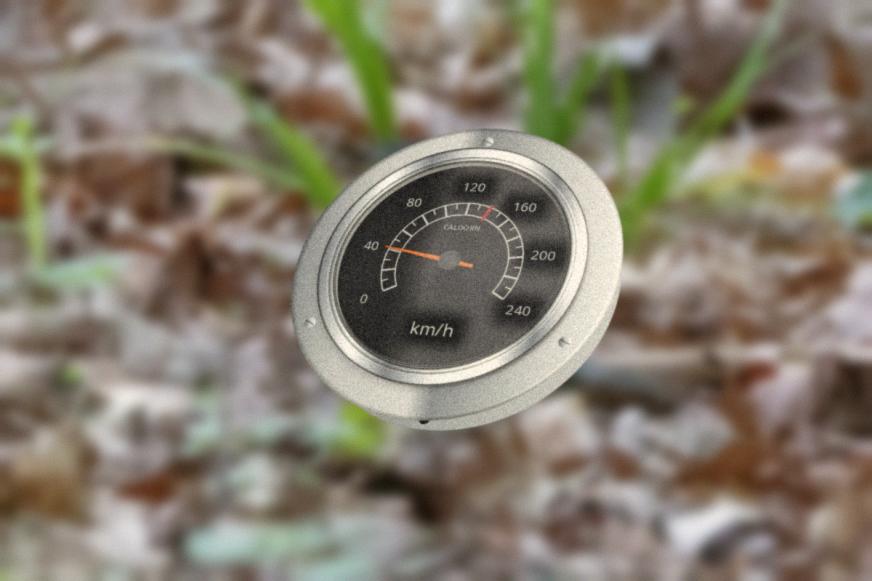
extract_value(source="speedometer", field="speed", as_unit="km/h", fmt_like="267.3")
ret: 40
